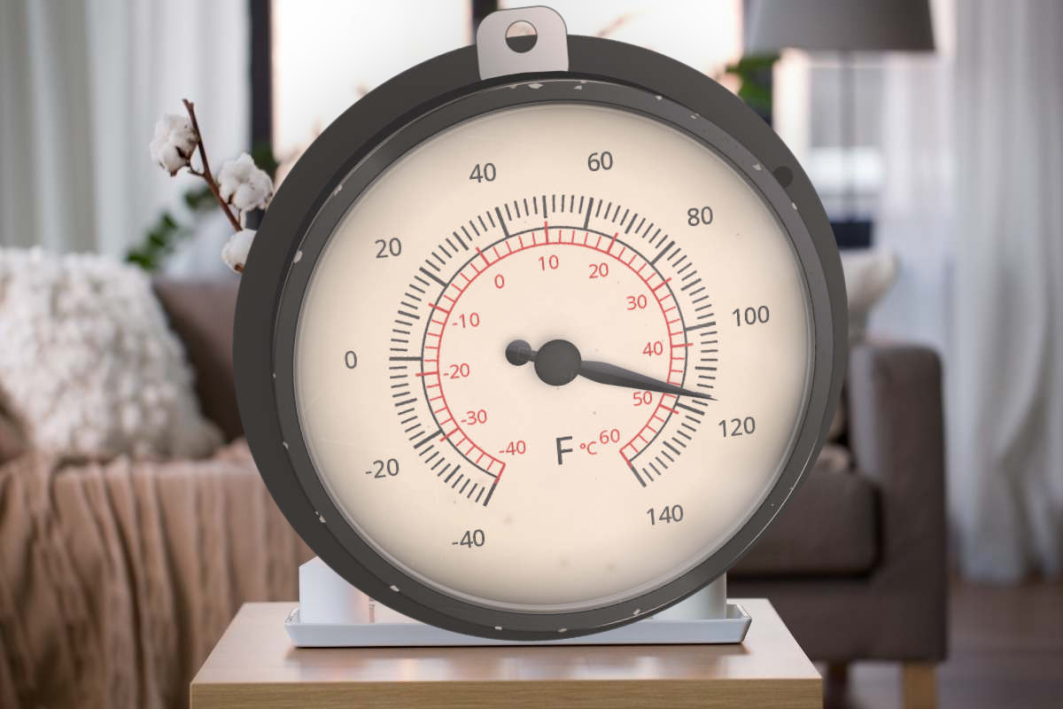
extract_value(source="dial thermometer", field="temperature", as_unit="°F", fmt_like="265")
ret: 116
